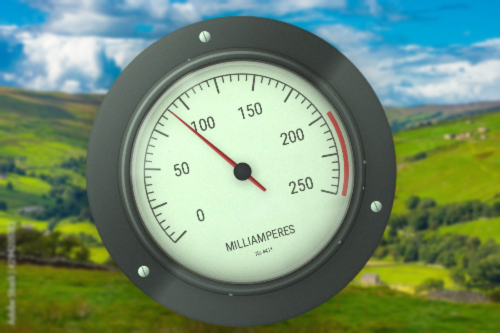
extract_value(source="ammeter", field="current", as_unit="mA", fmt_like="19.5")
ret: 90
